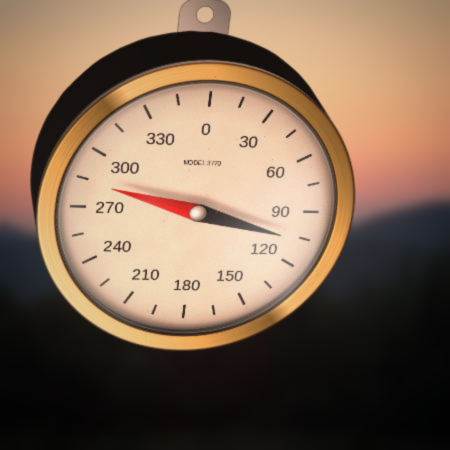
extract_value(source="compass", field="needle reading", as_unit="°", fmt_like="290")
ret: 285
